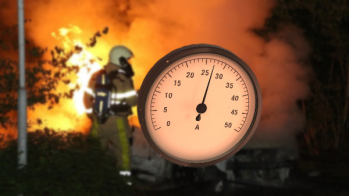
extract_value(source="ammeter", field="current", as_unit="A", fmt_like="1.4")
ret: 27
